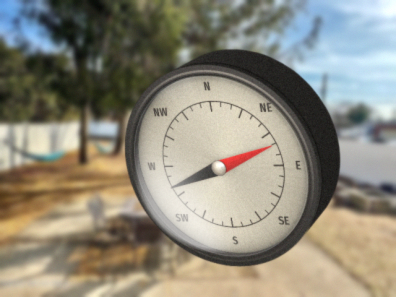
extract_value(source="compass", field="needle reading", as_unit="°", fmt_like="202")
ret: 70
